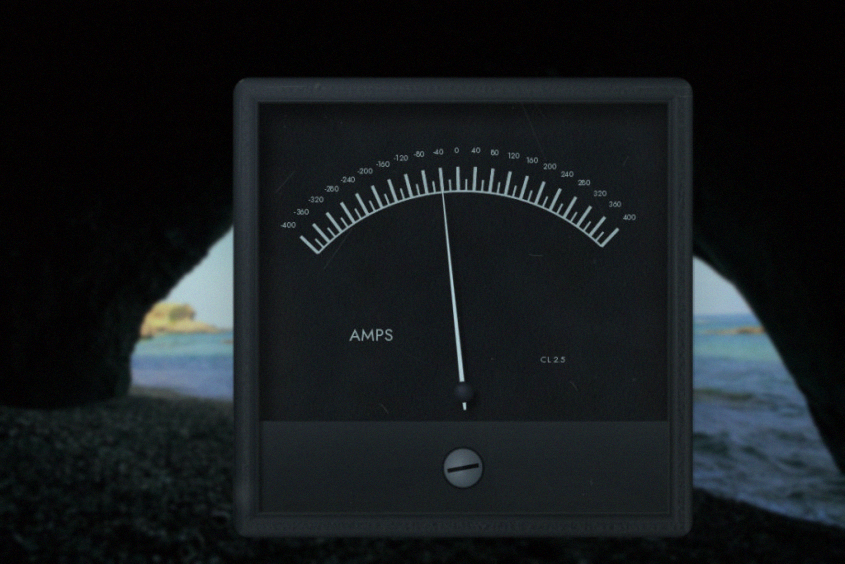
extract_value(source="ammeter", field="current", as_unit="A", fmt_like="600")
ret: -40
